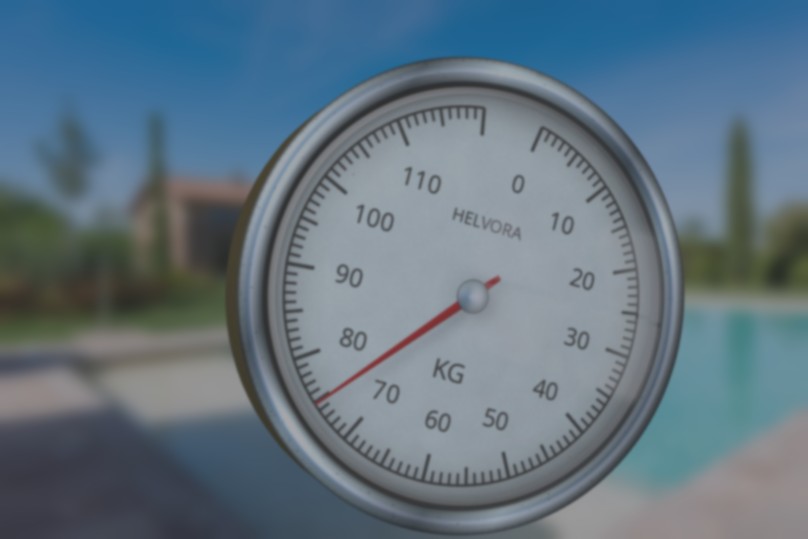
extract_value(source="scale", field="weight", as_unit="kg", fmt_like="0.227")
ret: 75
